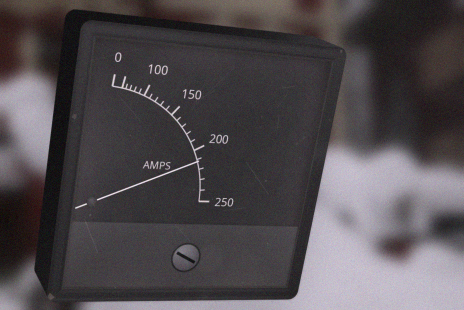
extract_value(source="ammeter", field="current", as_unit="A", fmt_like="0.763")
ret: 210
